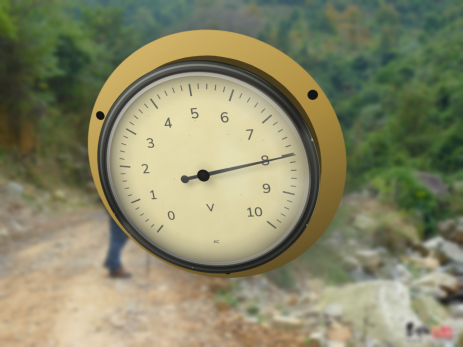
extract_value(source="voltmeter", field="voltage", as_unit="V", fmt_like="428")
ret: 8
